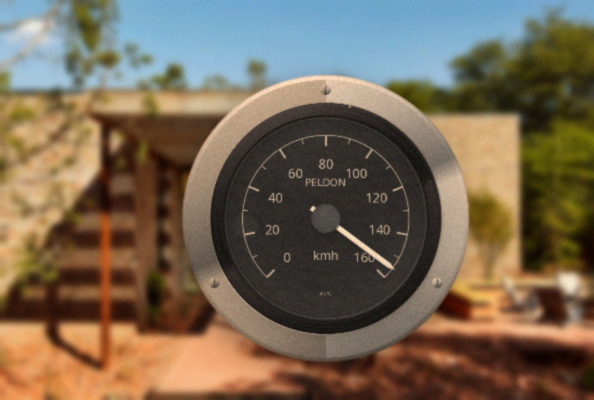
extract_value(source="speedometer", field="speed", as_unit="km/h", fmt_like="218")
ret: 155
